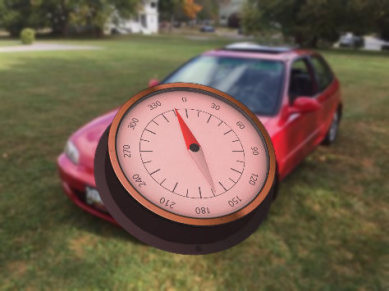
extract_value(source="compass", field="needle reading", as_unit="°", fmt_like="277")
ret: 345
